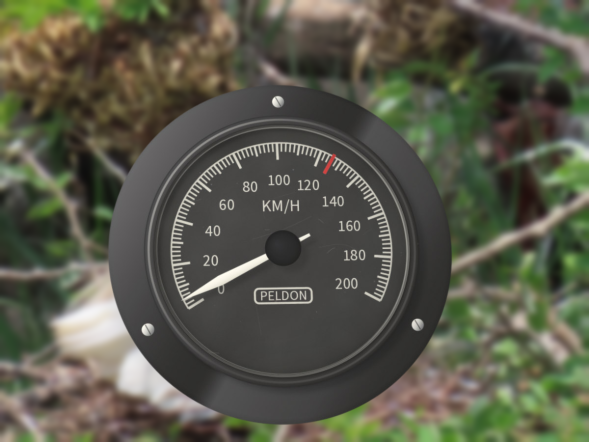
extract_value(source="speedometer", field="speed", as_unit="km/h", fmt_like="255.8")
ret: 4
